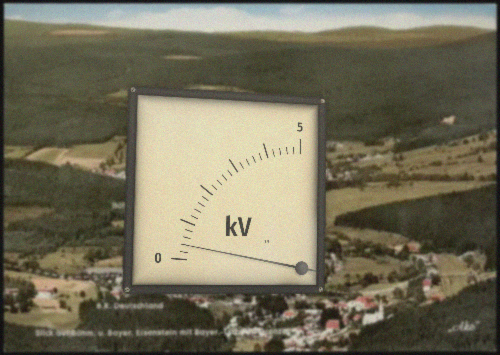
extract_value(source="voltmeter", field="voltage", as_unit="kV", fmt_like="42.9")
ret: 0.4
